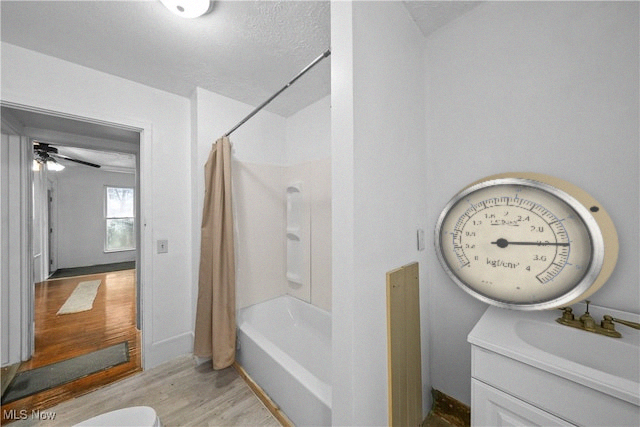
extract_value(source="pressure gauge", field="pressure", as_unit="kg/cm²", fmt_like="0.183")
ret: 3.2
